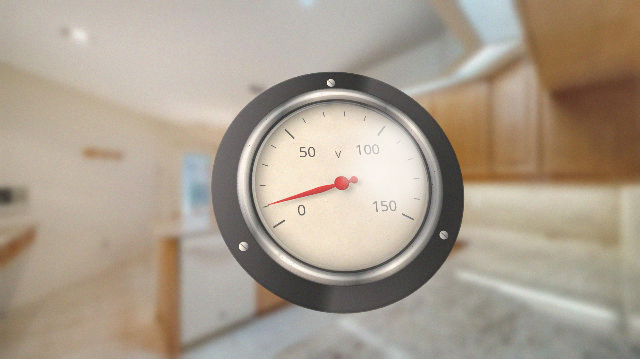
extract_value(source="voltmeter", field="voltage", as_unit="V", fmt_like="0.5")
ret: 10
